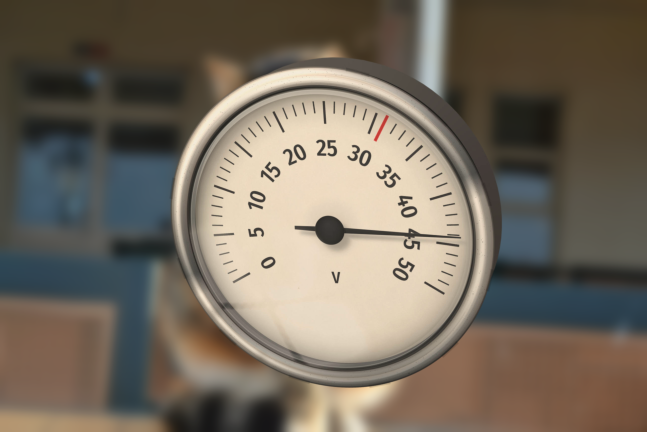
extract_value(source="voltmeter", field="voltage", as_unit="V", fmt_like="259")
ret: 44
